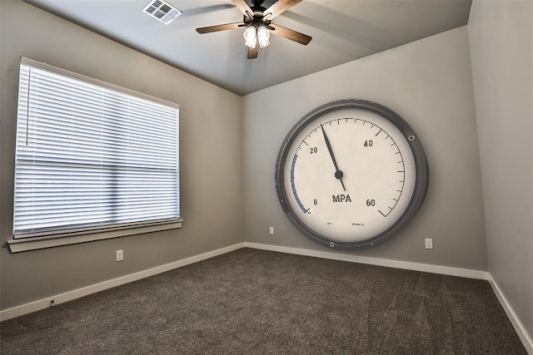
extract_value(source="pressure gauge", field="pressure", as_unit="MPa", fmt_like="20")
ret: 26
